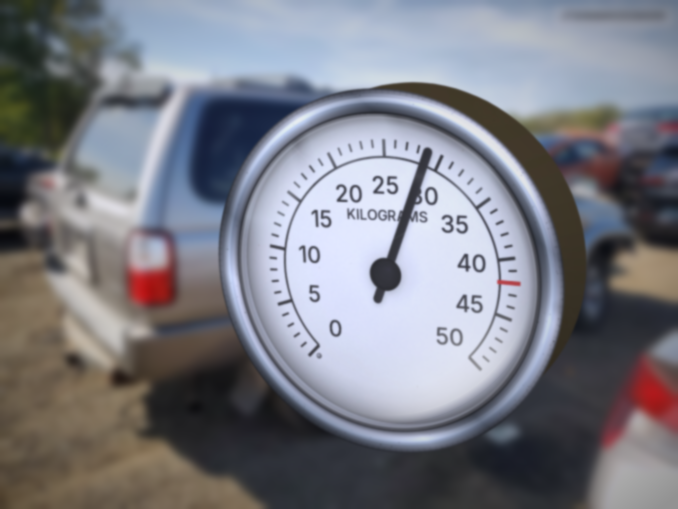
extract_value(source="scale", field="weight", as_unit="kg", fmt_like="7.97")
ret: 29
